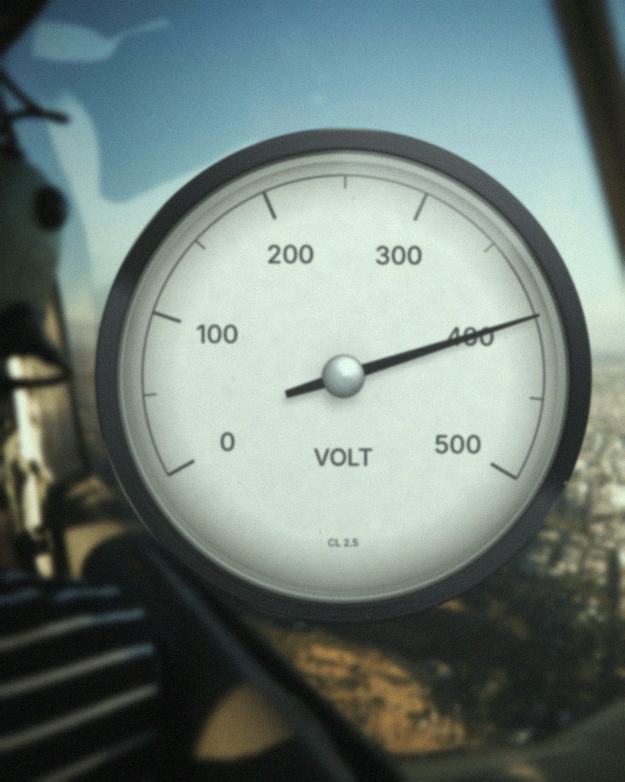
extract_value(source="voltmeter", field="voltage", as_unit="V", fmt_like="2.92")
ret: 400
